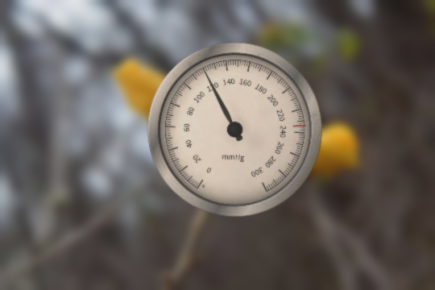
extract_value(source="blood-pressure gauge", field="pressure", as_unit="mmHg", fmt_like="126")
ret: 120
